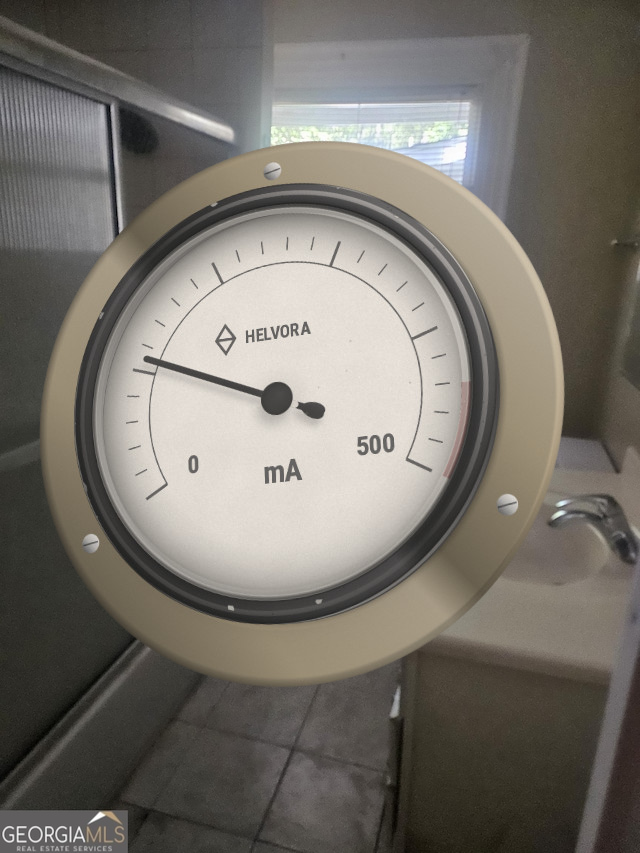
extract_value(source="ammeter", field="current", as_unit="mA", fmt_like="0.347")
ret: 110
